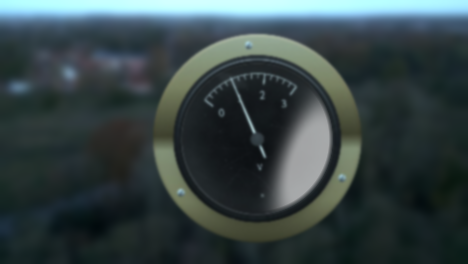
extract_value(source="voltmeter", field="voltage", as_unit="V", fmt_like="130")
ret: 1
